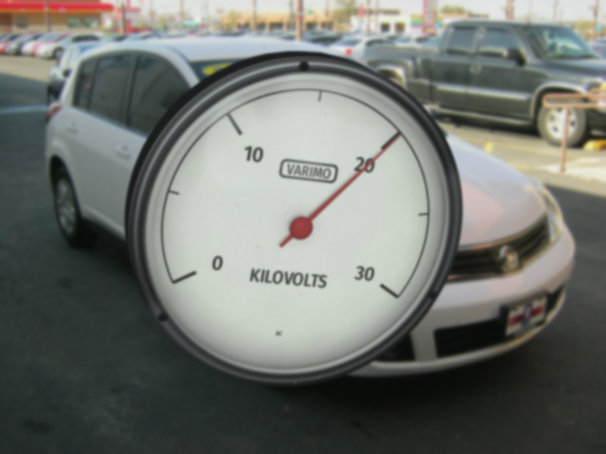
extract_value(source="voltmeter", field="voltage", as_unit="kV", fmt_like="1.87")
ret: 20
